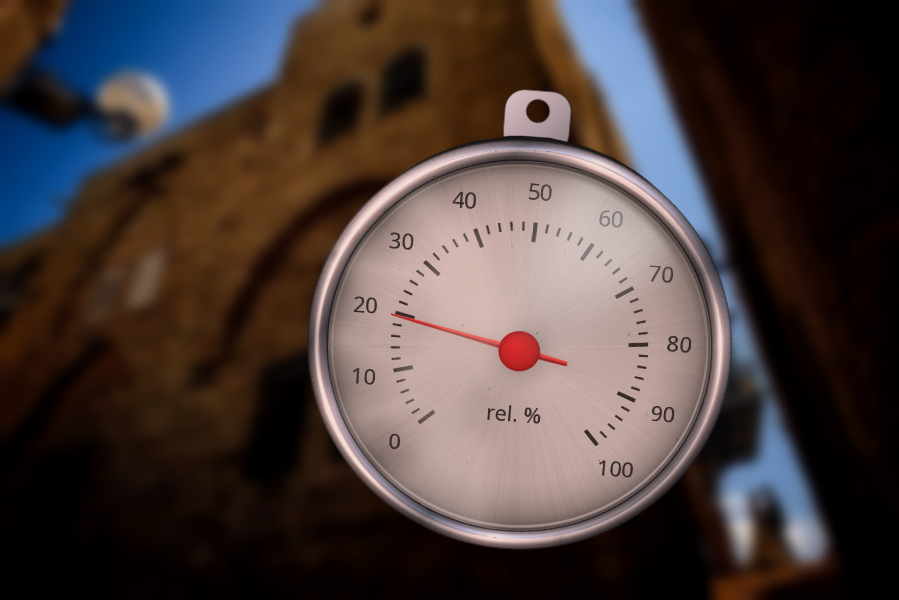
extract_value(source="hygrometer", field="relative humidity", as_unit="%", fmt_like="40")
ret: 20
